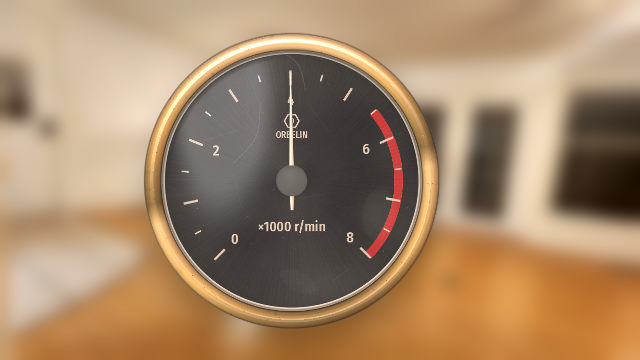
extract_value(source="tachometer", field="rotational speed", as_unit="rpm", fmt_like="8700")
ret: 4000
